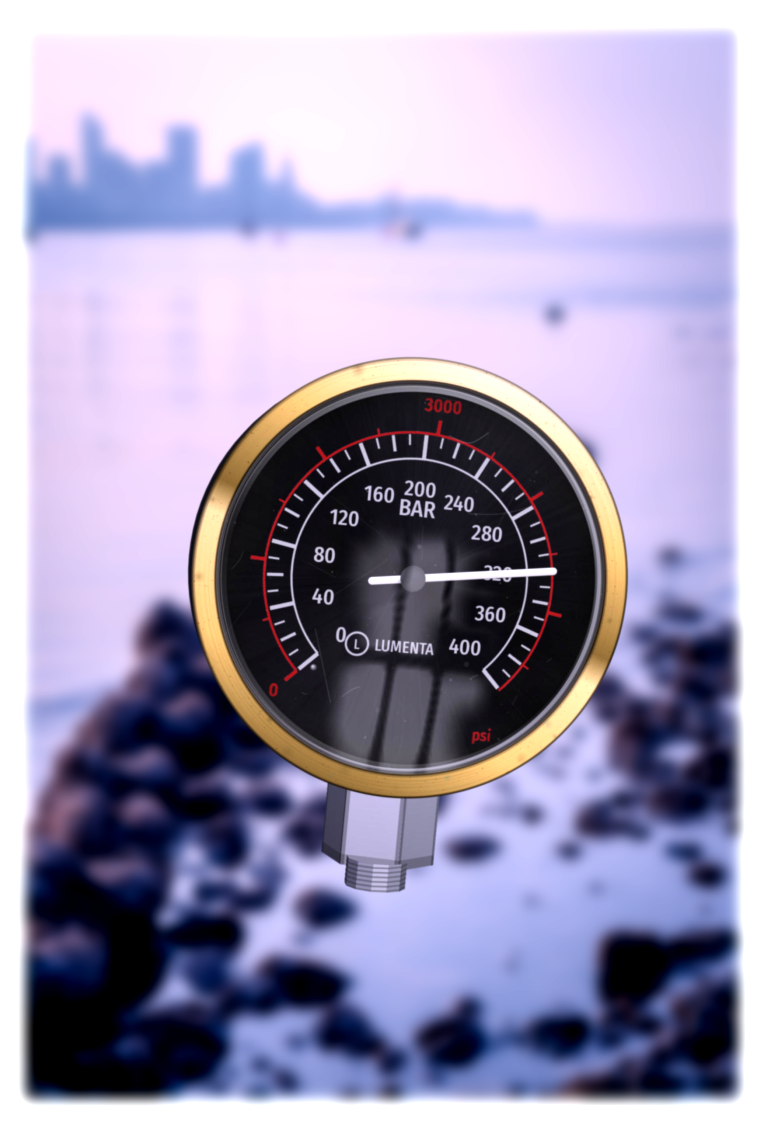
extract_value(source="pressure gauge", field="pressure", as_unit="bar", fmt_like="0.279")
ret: 320
